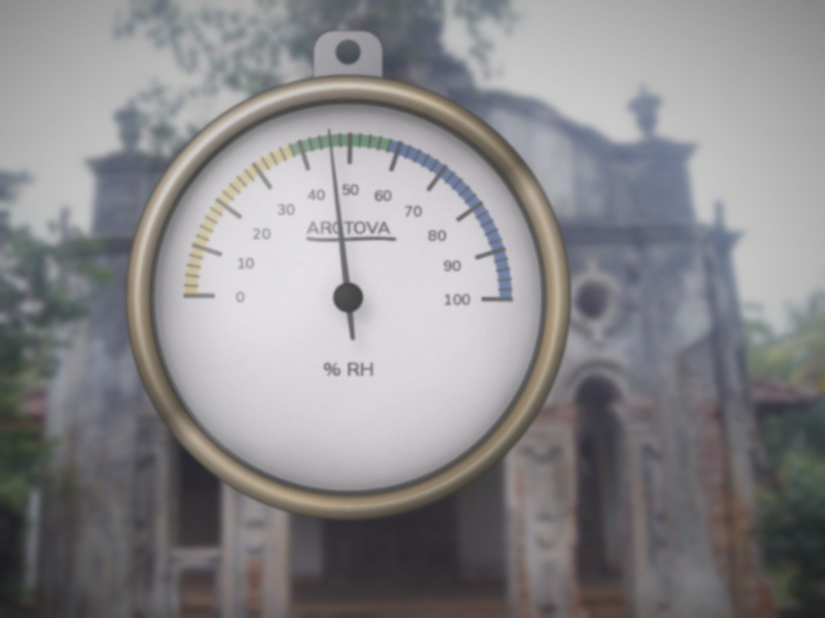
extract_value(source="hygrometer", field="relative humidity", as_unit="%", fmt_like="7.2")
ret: 46
